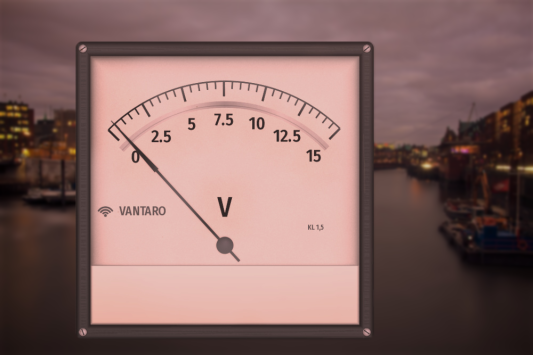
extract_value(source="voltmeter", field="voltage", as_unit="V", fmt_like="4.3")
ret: 0.5
